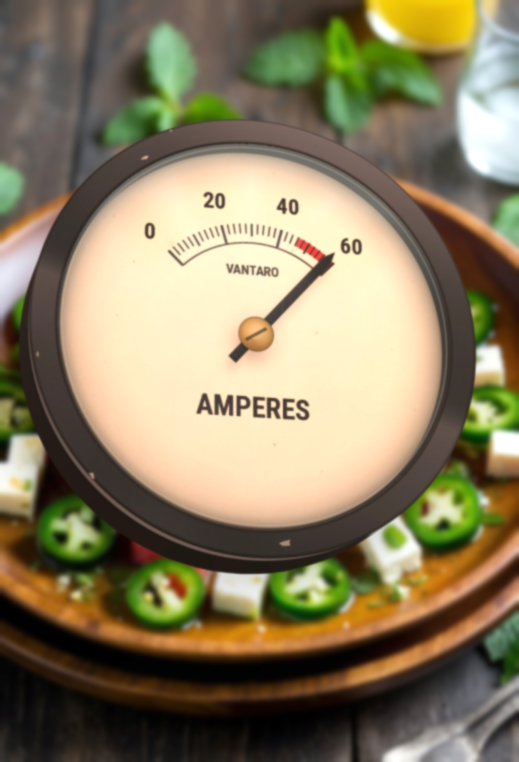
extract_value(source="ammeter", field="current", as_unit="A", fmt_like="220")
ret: 58
